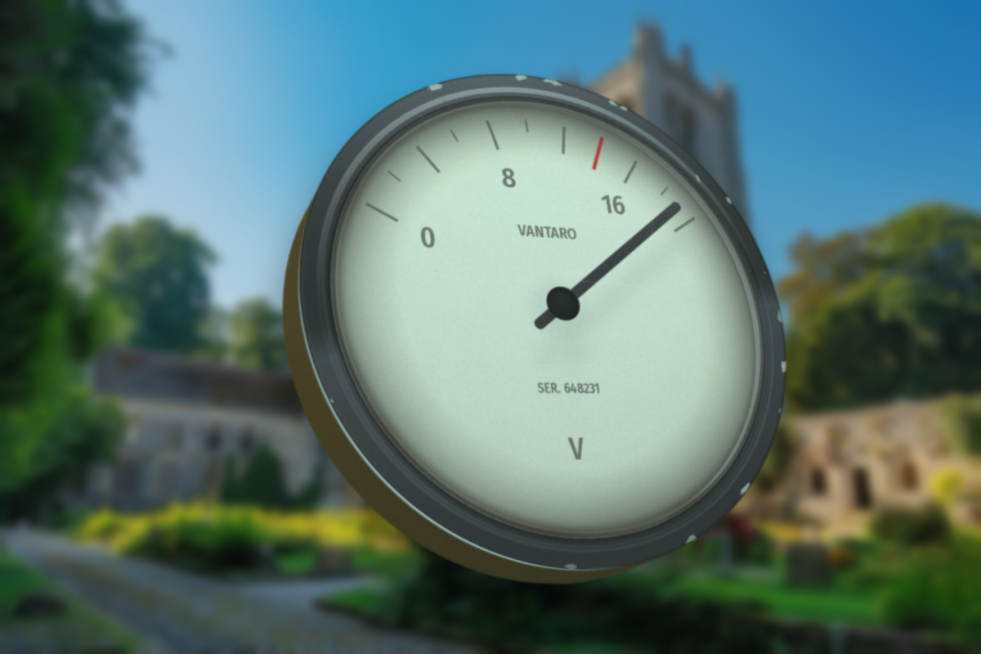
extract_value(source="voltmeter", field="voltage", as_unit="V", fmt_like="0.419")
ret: 19
